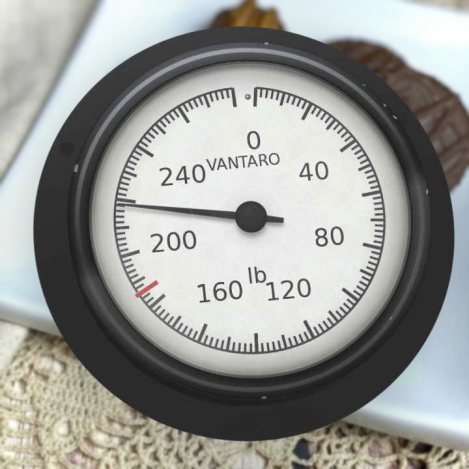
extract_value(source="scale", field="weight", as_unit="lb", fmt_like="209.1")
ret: 218
